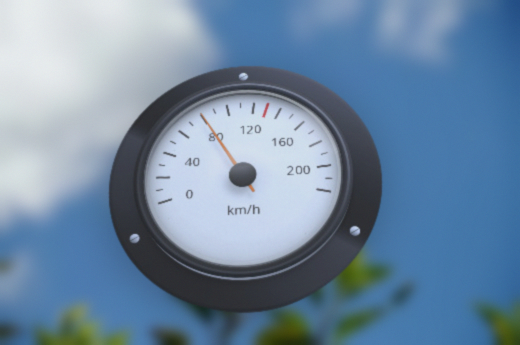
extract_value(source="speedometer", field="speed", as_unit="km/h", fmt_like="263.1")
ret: 80
